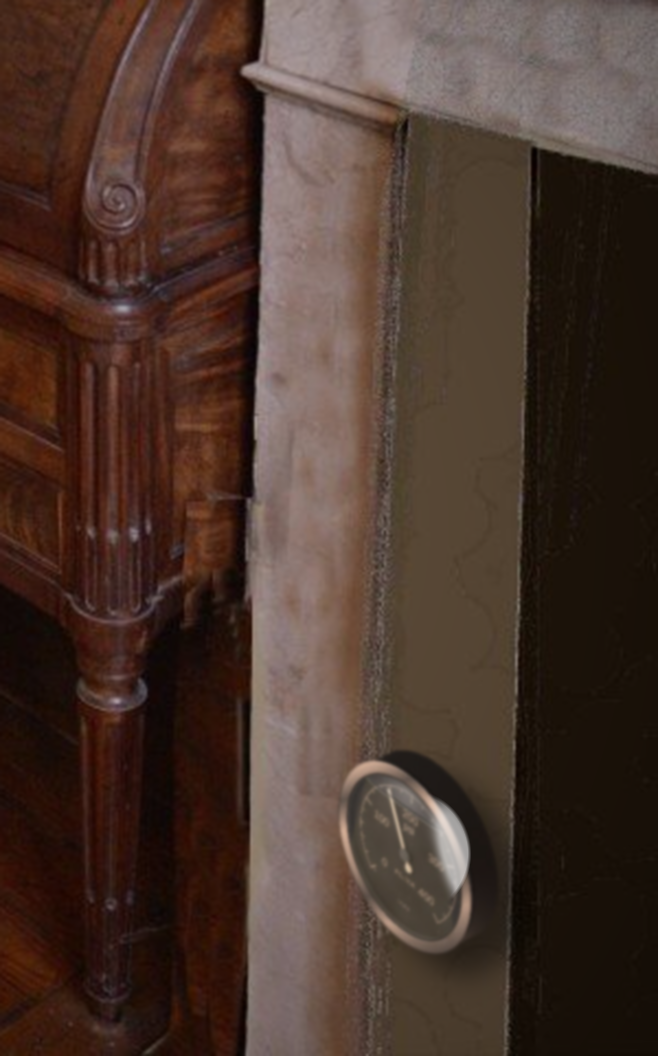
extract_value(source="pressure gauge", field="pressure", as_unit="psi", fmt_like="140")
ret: 160
